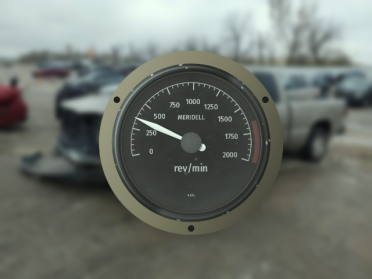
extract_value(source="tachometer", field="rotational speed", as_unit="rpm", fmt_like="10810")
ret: 350
